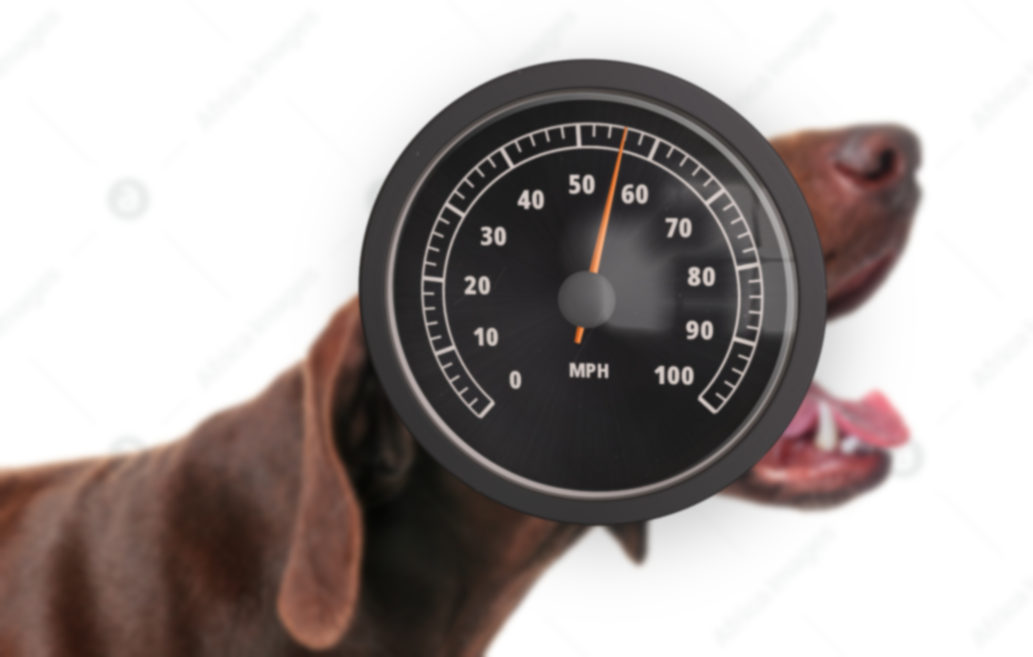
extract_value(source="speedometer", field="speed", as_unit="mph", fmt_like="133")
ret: 56
